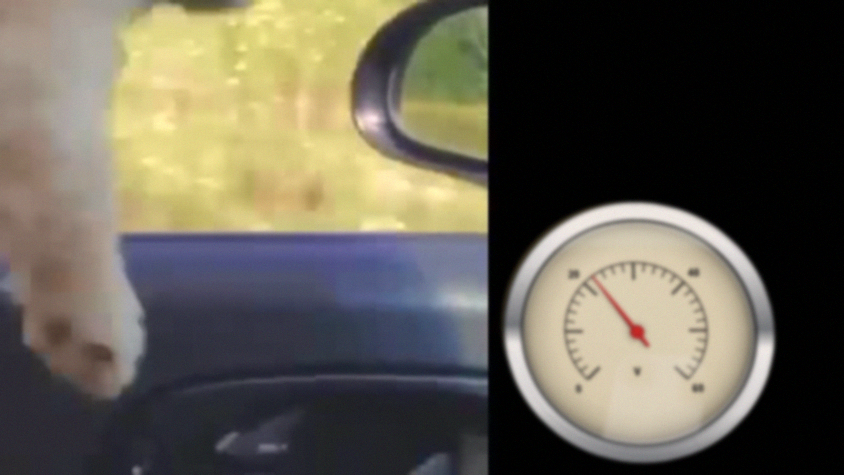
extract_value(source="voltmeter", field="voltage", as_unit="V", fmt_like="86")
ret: 22
